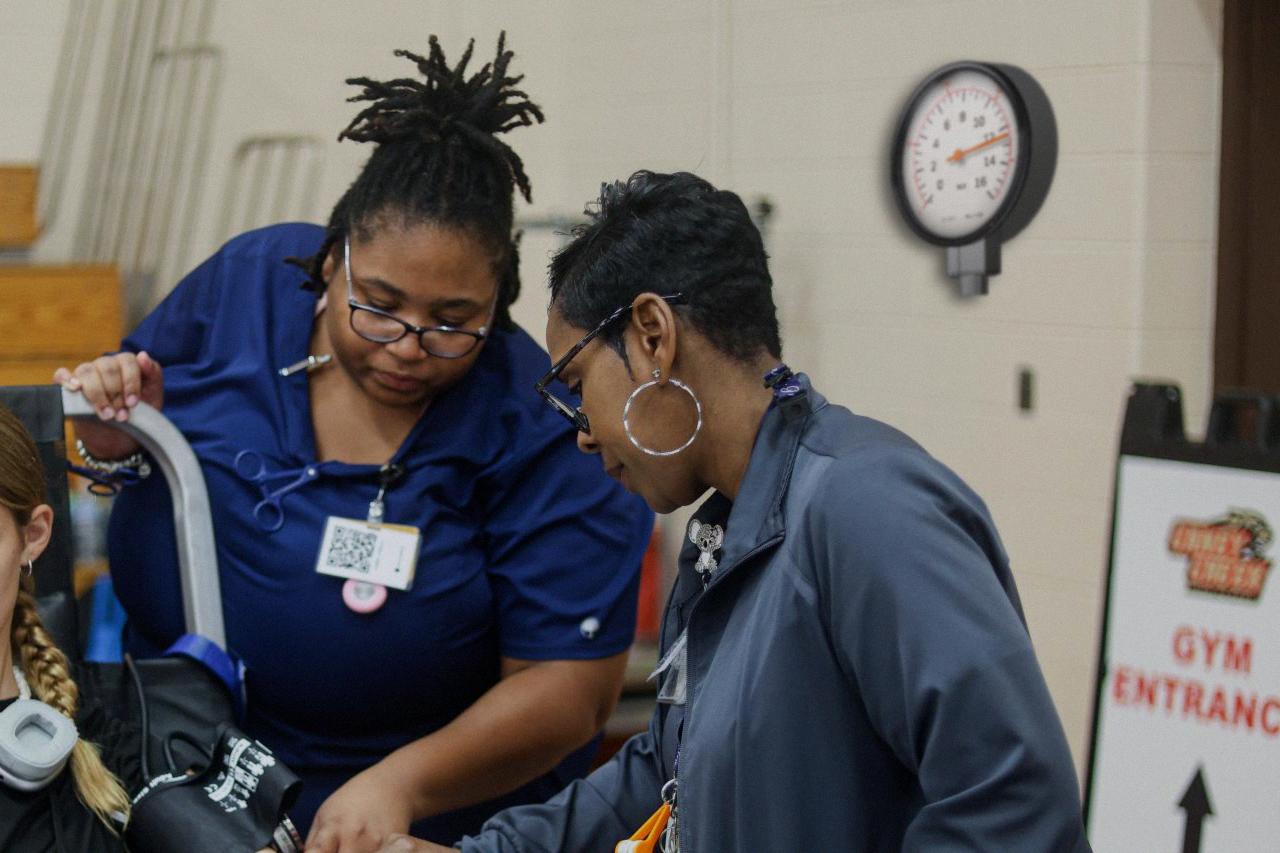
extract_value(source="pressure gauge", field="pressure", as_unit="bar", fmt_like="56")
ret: 12.5
